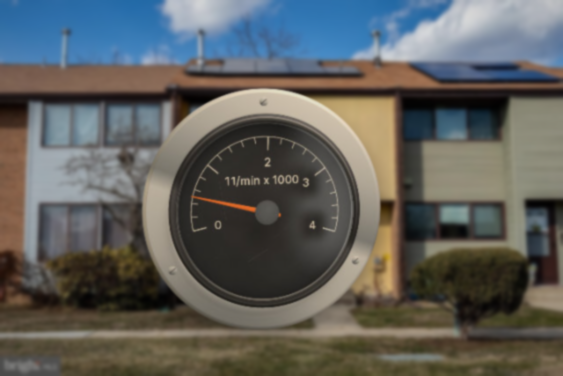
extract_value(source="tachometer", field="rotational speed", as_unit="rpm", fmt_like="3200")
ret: 500
